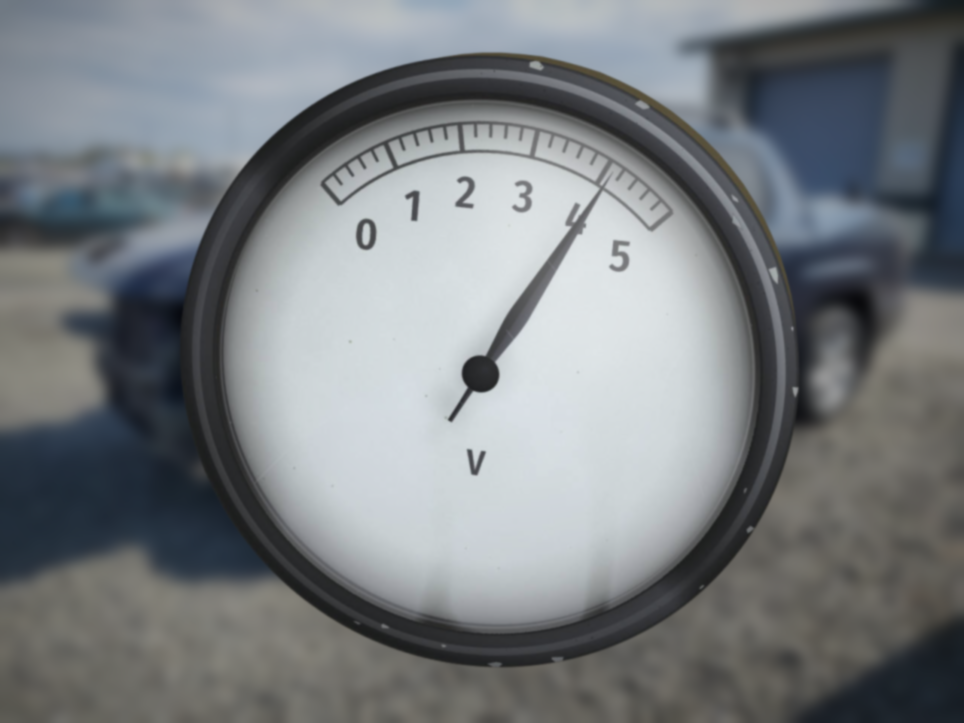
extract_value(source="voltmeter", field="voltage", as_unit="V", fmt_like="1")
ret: 4.1
